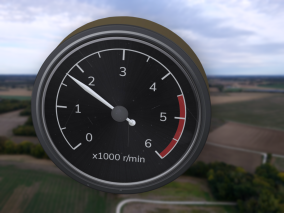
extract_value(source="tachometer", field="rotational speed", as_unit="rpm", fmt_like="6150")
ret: 1750
